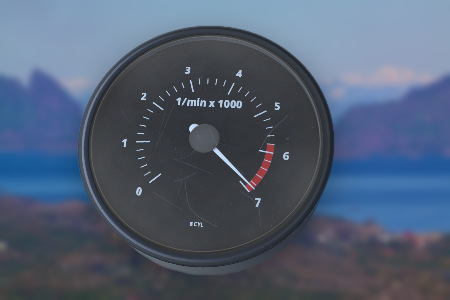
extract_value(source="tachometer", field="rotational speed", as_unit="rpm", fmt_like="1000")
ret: 6900
